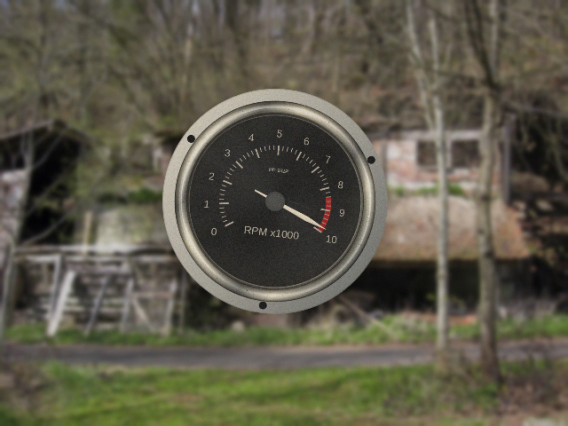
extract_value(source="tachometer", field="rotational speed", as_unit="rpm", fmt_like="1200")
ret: 9800
